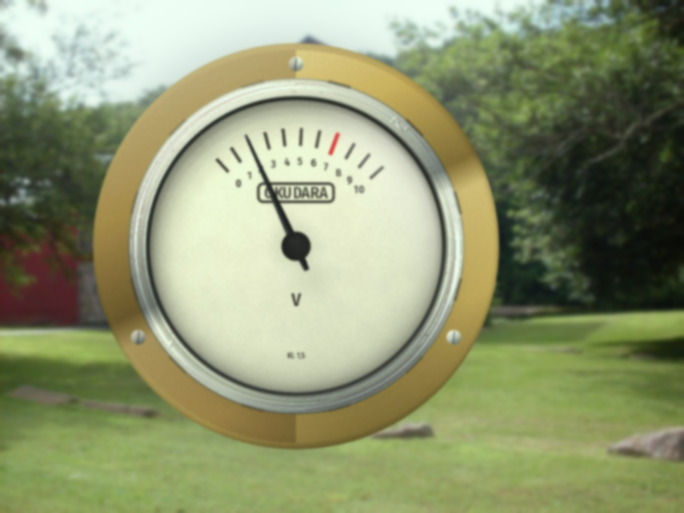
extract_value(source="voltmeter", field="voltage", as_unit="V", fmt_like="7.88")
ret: 2
